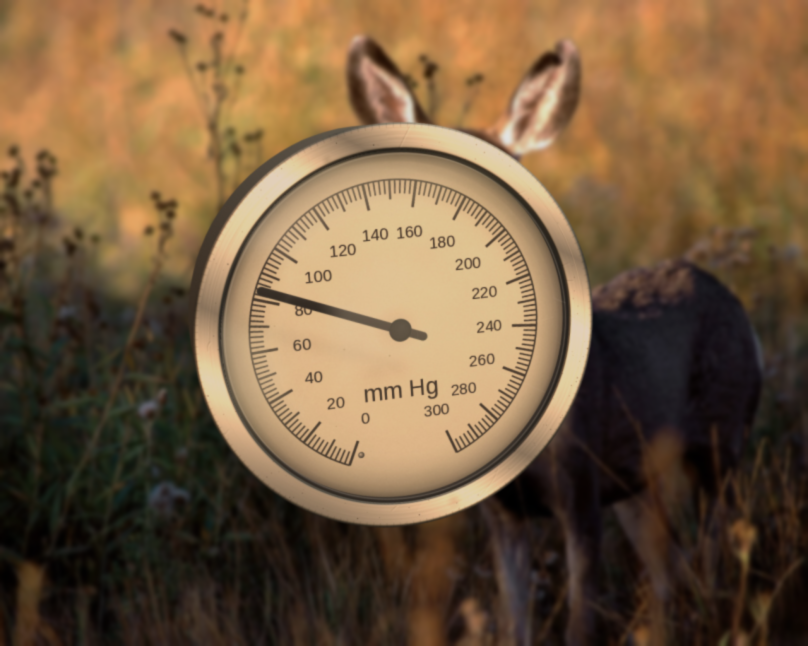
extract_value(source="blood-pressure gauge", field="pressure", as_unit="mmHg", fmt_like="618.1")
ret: 84
